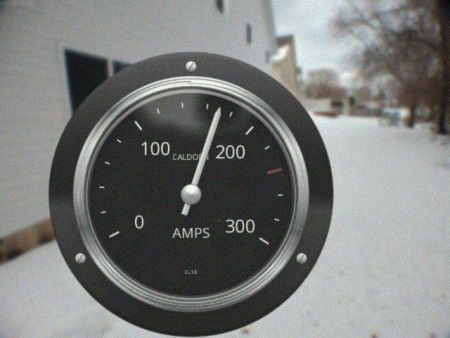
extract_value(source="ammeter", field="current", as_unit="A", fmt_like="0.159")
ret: 170
